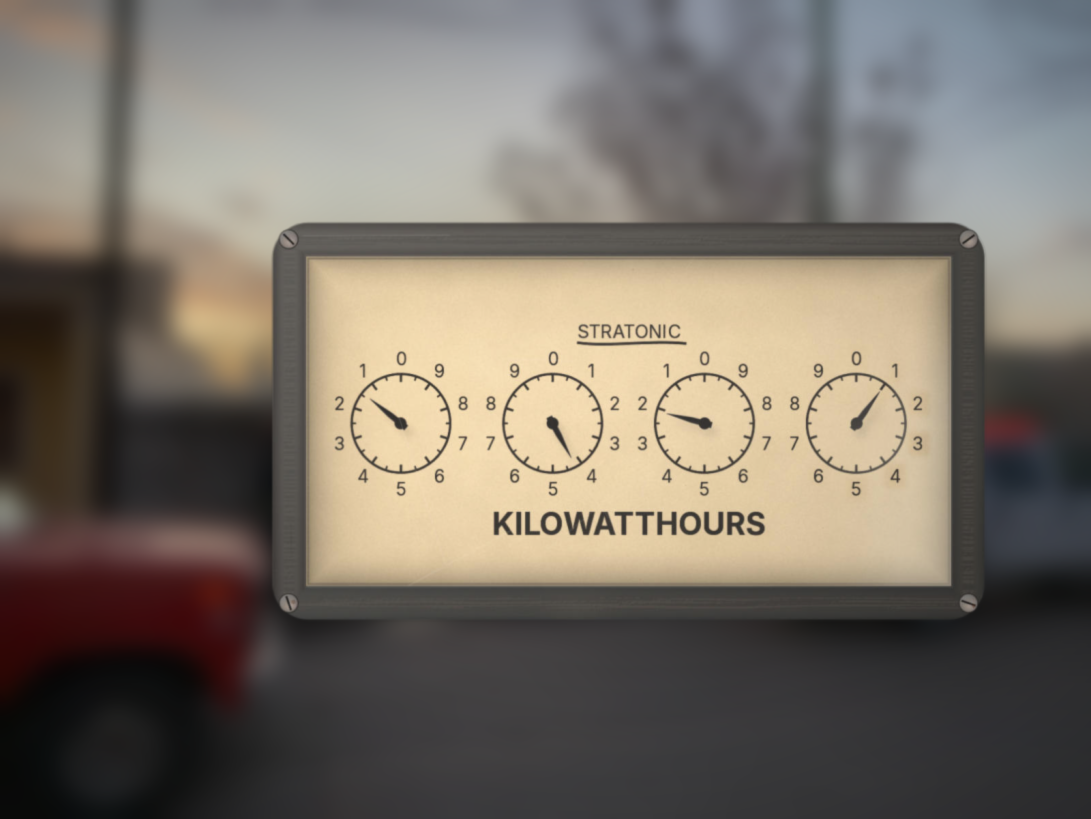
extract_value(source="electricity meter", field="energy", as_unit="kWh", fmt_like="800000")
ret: 1421
